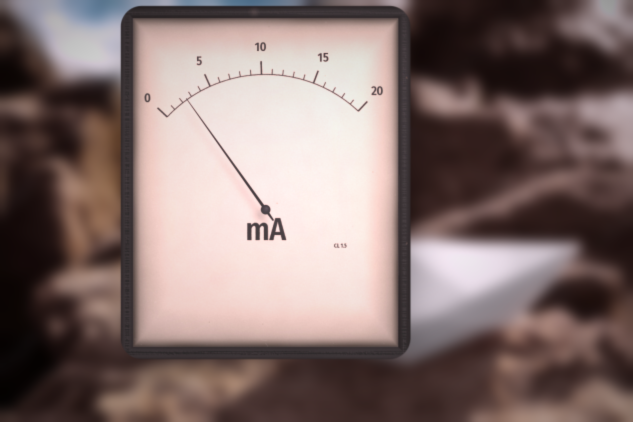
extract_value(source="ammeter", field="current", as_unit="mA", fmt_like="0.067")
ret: 2.5
